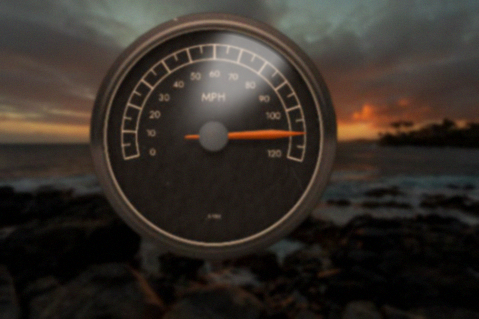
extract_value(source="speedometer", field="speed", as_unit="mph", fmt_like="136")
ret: 110
